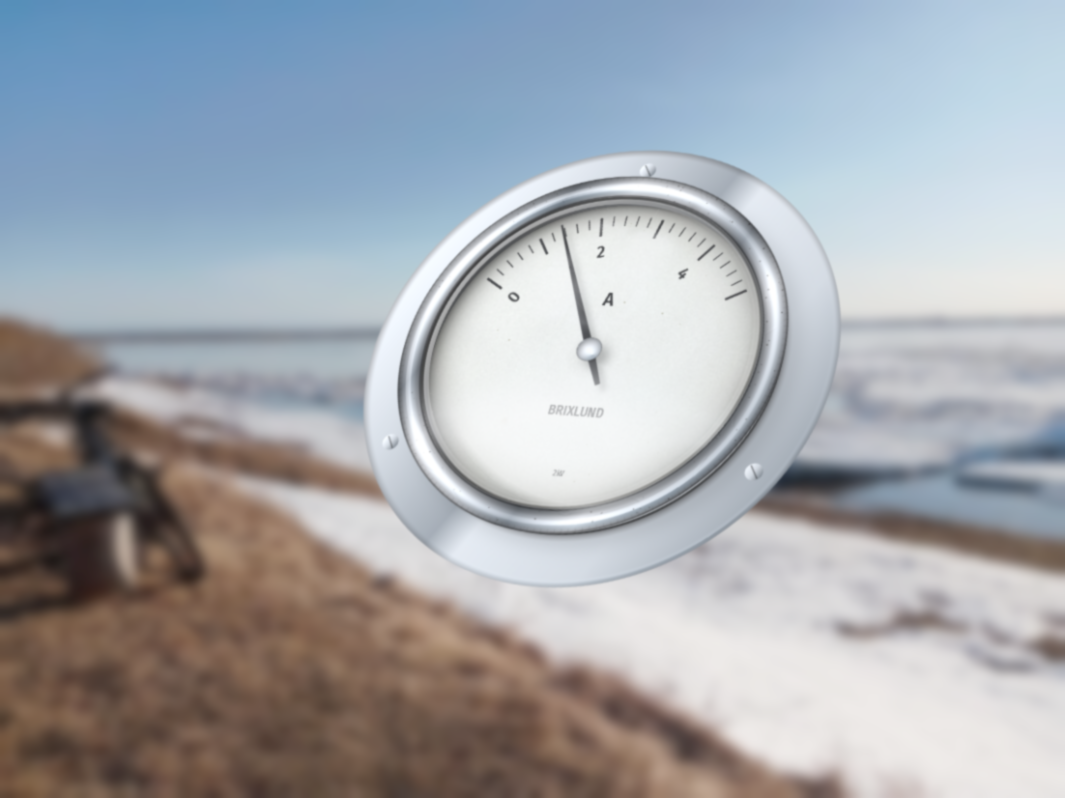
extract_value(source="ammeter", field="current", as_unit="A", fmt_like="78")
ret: 1.4
